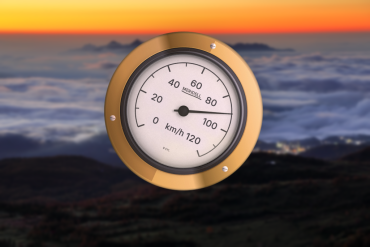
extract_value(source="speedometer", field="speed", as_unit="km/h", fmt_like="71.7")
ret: 90
